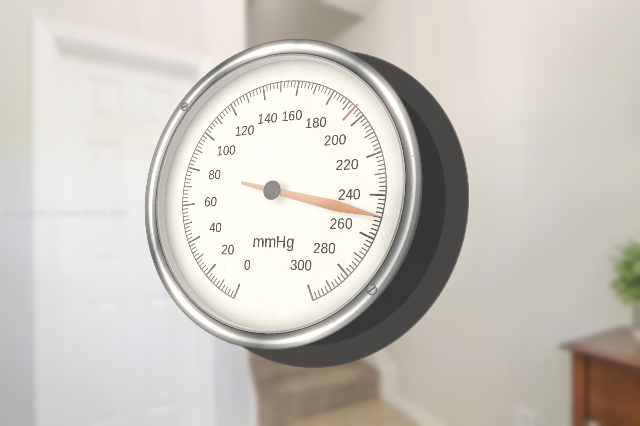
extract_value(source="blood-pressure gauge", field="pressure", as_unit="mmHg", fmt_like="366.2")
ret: 250
